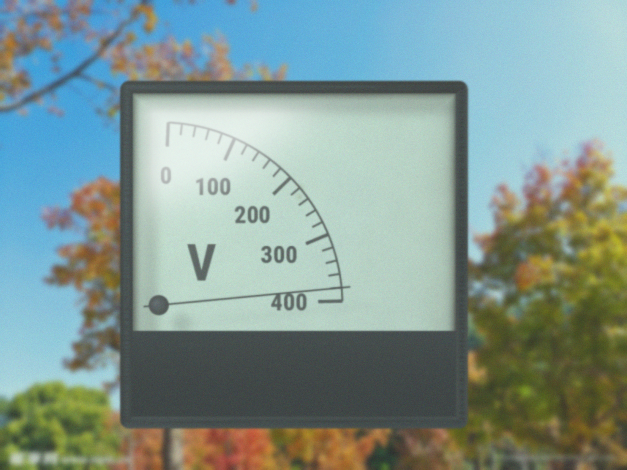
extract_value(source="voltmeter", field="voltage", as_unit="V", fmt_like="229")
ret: 380
